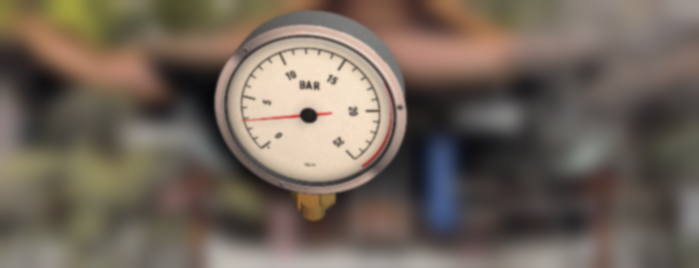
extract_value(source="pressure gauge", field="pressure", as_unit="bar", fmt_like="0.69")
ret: 3
